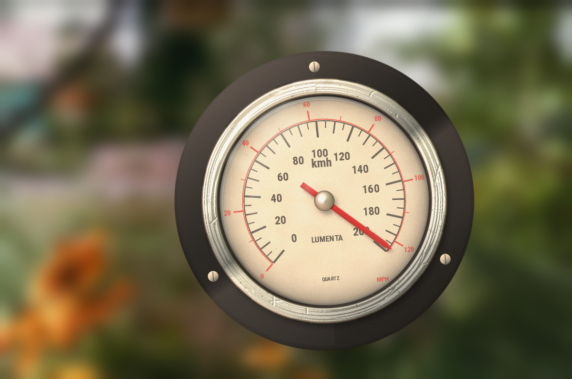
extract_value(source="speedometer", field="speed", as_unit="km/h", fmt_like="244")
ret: 197.5
